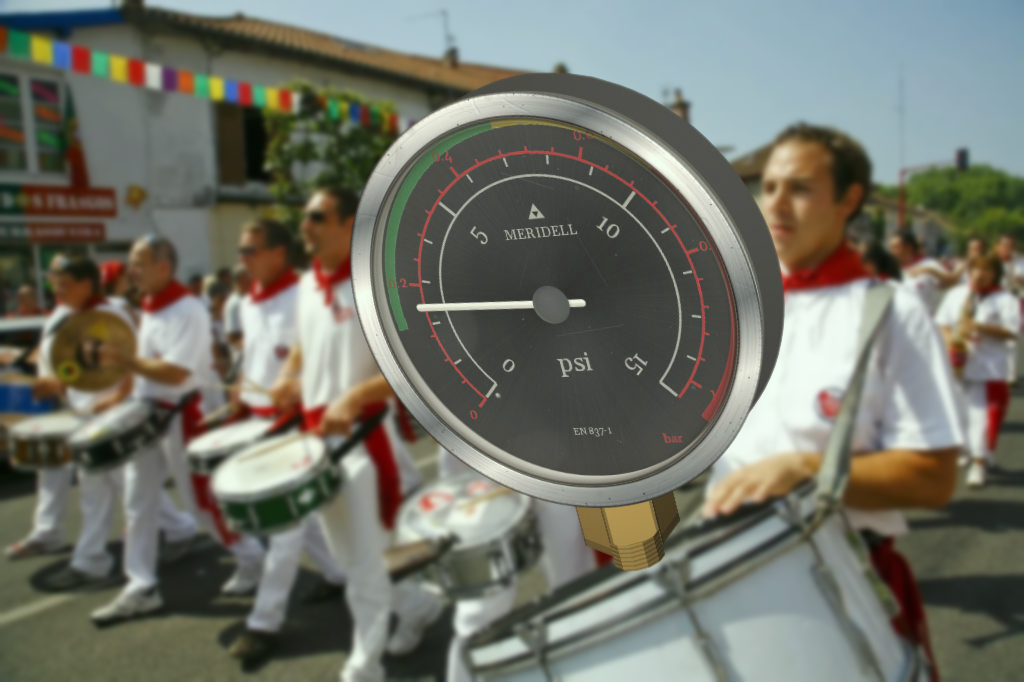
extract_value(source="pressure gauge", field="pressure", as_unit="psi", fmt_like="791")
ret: 2.5
